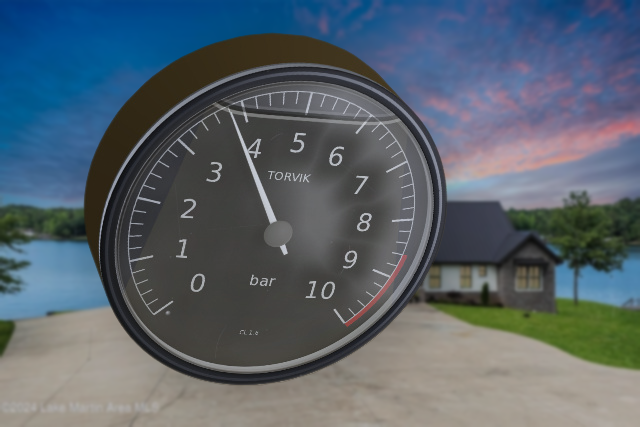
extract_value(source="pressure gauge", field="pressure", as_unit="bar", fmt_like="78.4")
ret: 3.8
